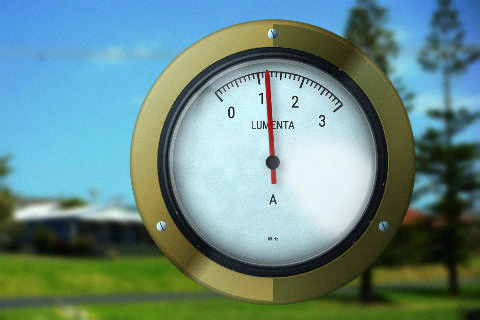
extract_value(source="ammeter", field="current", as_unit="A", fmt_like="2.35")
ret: 1.2
